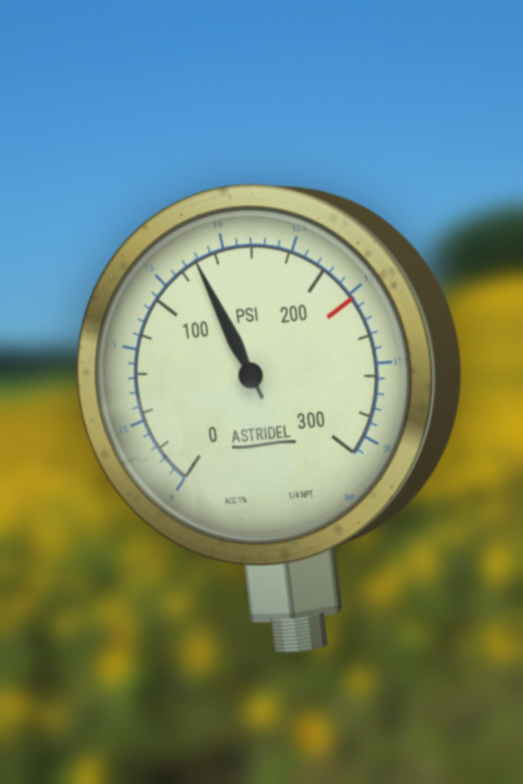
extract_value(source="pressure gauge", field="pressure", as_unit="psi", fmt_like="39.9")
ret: 130
